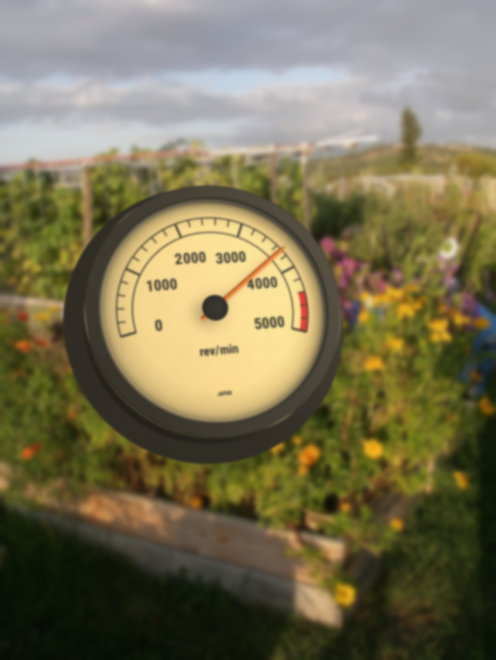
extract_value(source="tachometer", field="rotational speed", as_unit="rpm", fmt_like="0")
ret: 3700
